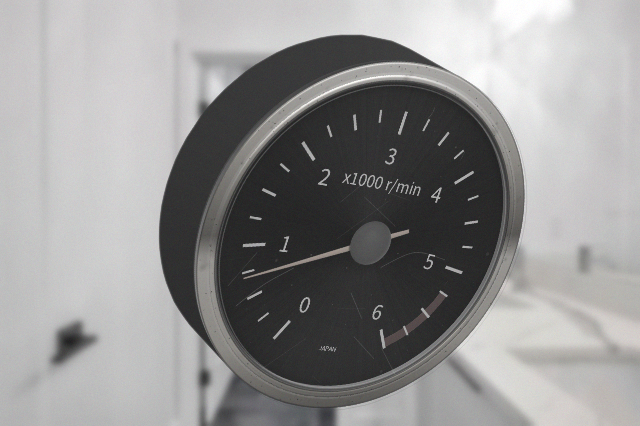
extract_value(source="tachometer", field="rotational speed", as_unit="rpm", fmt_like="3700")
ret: 750
